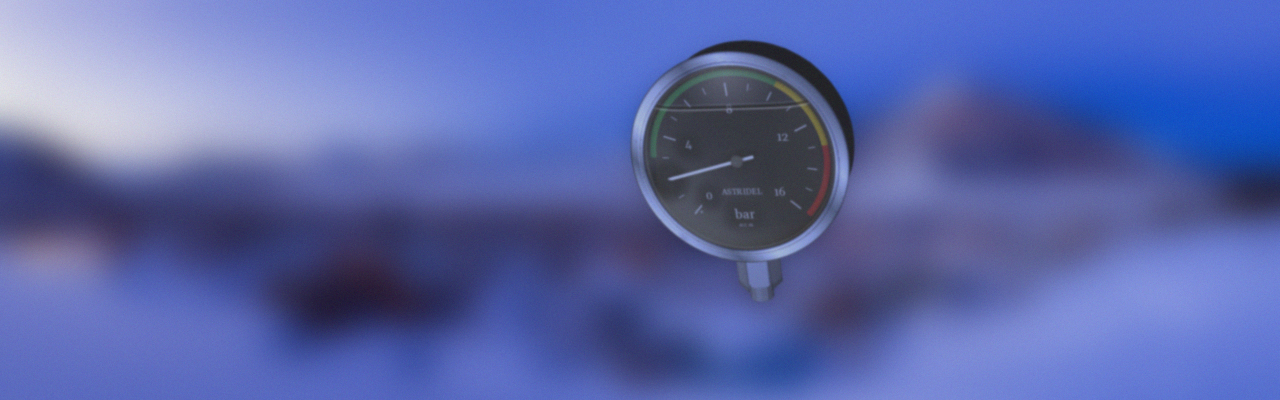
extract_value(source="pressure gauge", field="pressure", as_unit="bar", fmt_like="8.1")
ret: 2
